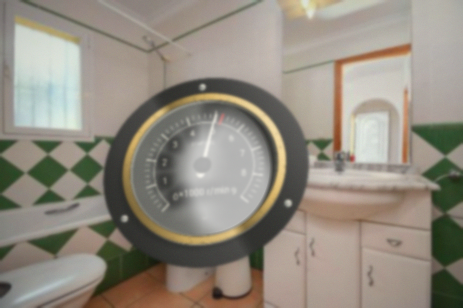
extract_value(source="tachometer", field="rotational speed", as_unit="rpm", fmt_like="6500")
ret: 5000
